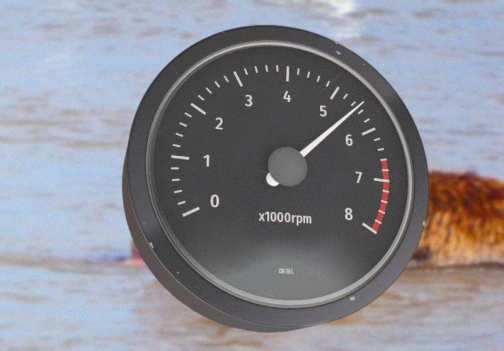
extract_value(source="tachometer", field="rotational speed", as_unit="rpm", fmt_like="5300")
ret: 5500
